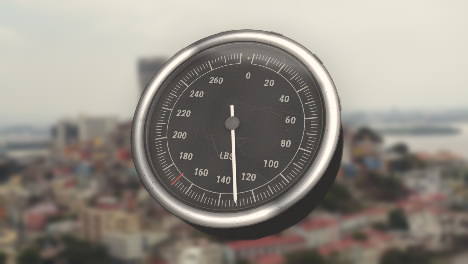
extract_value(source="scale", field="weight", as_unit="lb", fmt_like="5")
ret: 130
